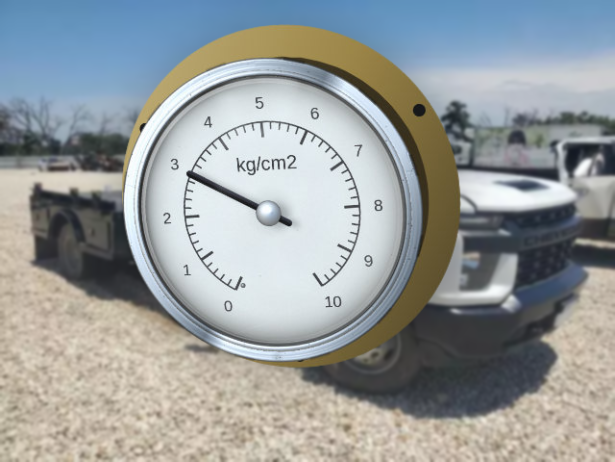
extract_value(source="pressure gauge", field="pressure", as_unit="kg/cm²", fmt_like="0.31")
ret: 3
